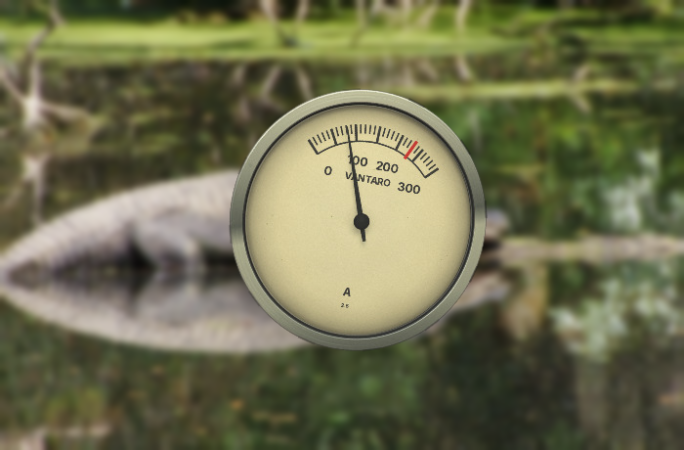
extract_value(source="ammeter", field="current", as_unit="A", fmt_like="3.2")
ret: 80
